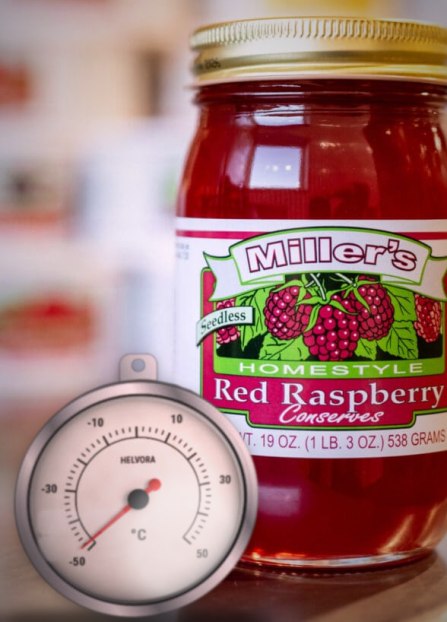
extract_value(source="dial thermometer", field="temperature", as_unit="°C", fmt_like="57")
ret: -48
